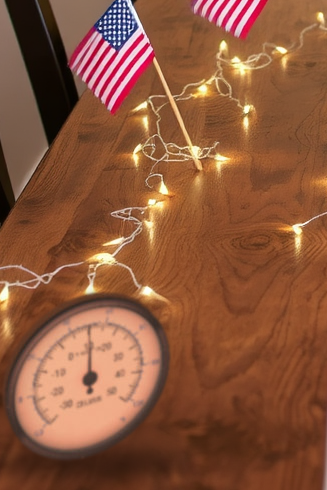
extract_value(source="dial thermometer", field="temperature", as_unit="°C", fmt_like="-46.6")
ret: 10
